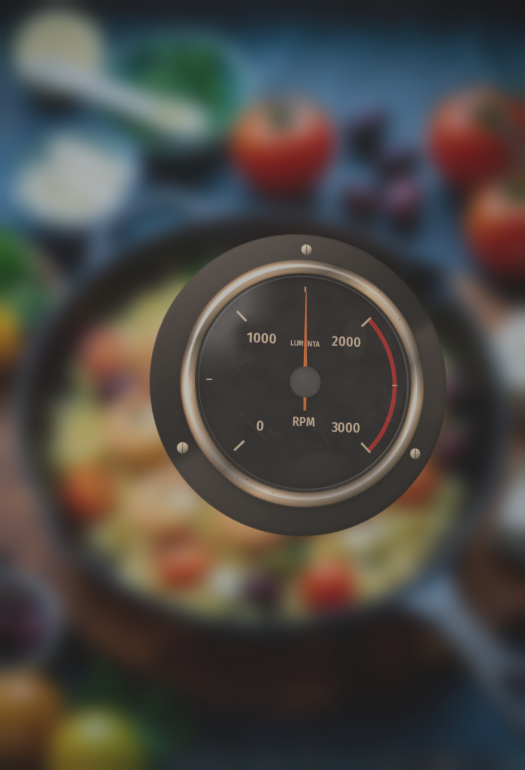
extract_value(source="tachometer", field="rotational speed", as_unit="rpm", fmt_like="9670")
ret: 1500
